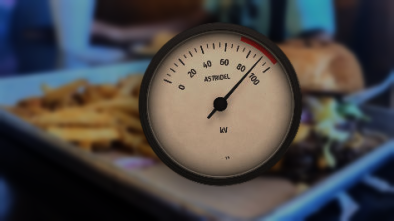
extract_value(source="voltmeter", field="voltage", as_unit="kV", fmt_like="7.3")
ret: 90
